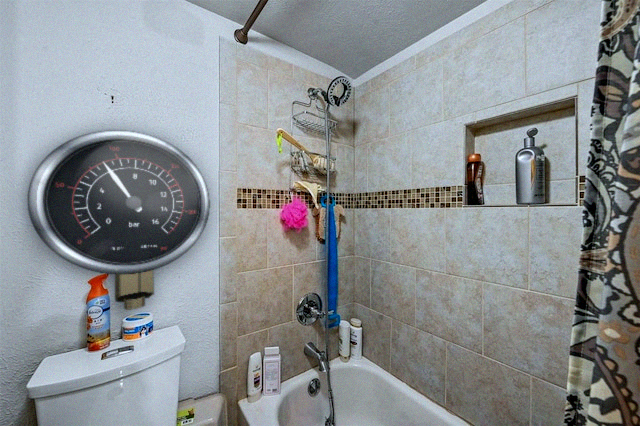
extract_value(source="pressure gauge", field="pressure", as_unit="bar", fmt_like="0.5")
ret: 6
